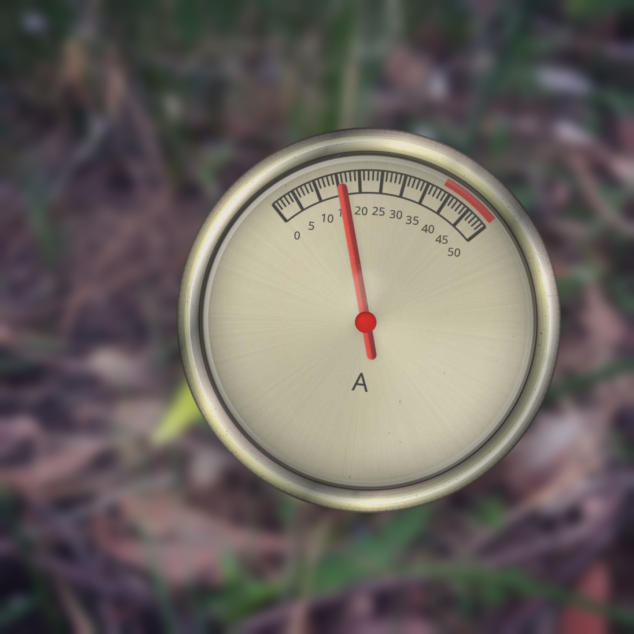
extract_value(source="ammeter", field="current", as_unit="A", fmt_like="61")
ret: 16
